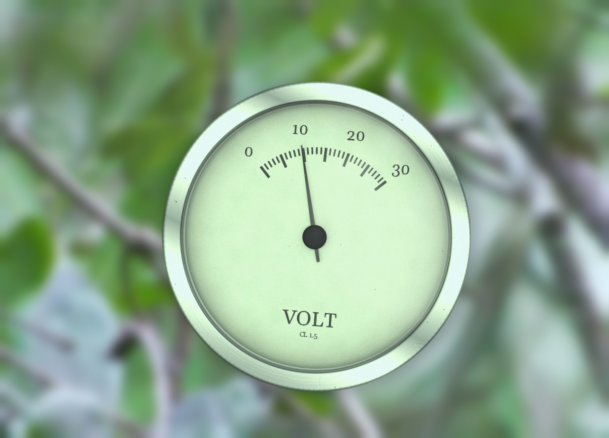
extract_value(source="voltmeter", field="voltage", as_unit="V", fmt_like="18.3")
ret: 10
